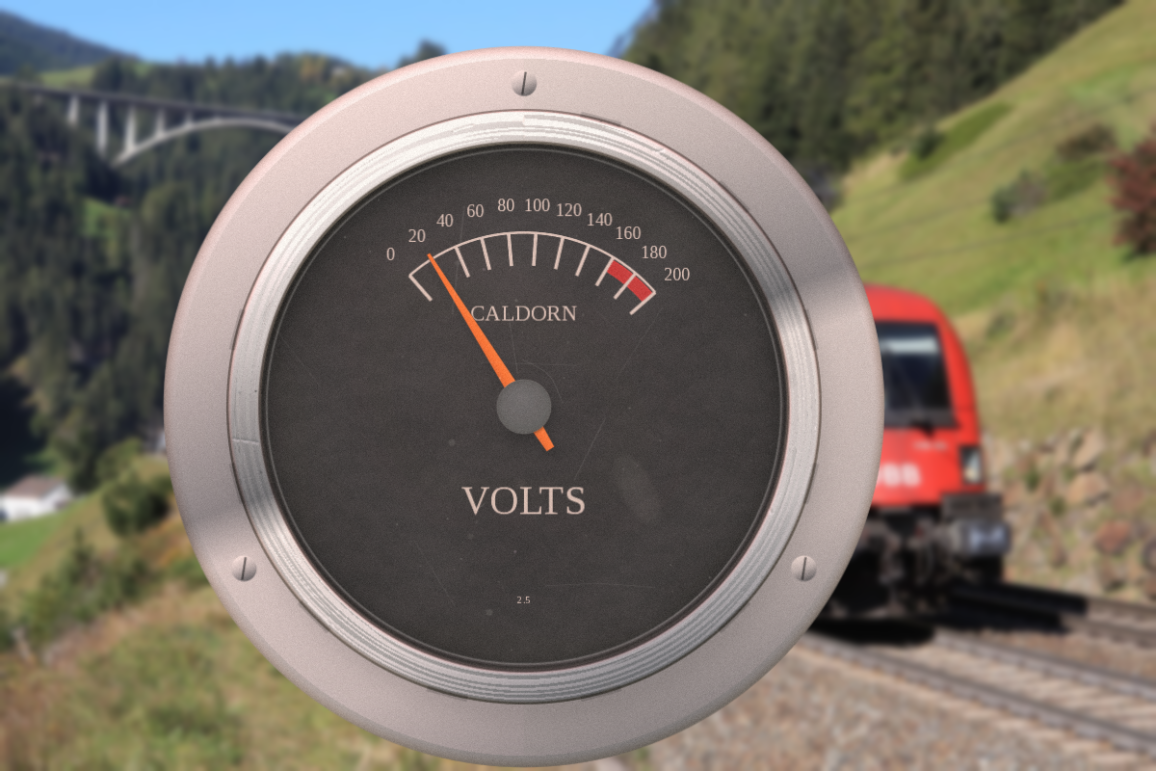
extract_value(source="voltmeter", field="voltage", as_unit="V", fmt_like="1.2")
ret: 20
